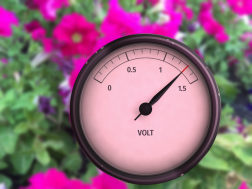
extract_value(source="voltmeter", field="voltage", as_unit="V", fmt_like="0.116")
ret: 1.3
